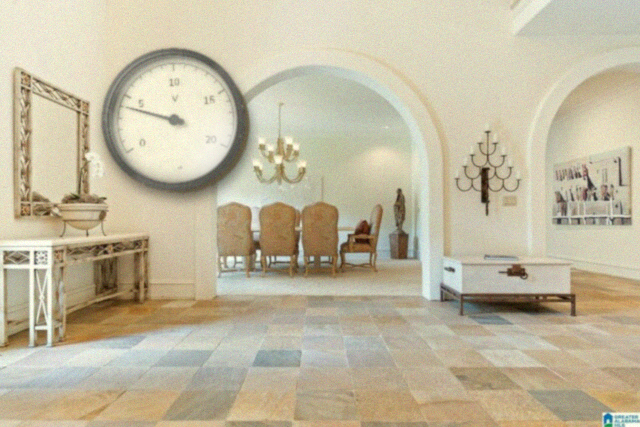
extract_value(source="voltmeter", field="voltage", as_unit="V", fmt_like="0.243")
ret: 4
